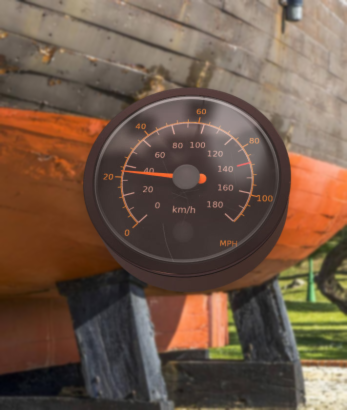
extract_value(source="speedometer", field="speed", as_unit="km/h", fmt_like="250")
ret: 35
